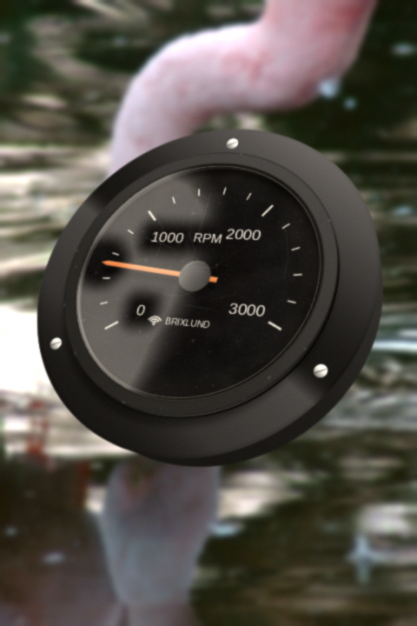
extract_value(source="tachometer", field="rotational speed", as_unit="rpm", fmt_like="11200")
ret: 500
